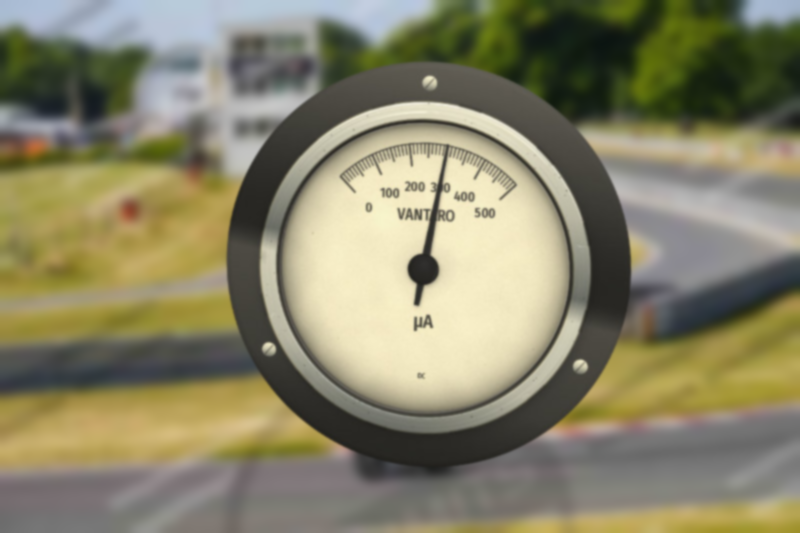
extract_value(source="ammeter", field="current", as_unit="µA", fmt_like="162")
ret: 300
